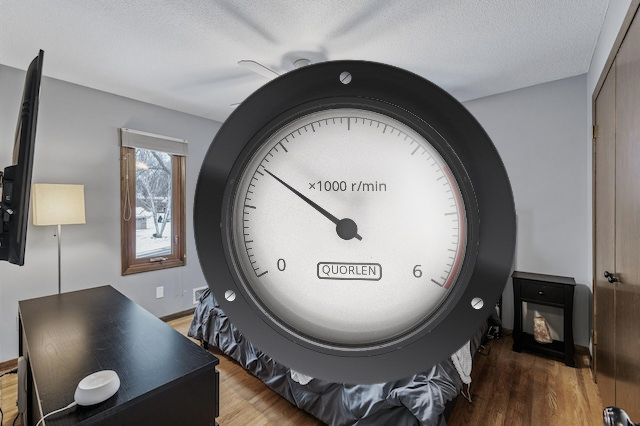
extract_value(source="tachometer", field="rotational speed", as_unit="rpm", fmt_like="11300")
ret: 1600
